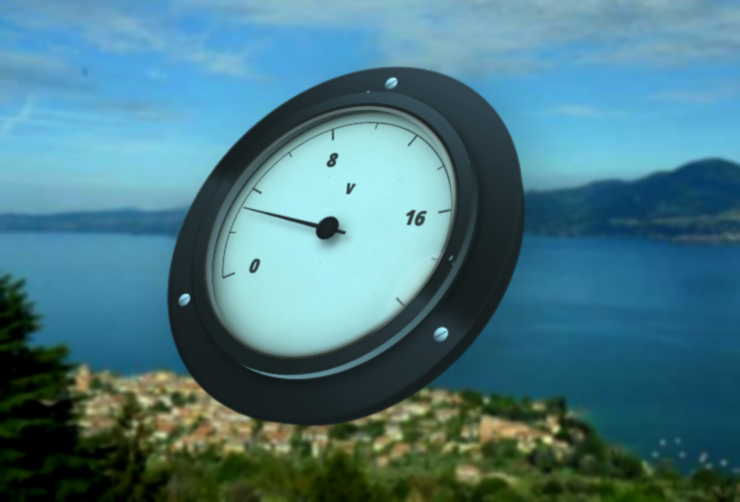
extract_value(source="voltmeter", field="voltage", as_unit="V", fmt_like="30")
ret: 3
